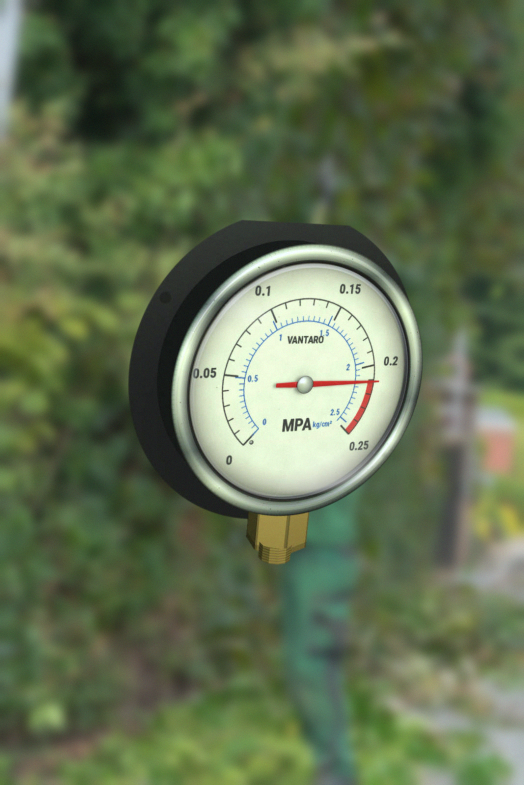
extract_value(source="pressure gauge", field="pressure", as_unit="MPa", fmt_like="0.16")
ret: 0.21
